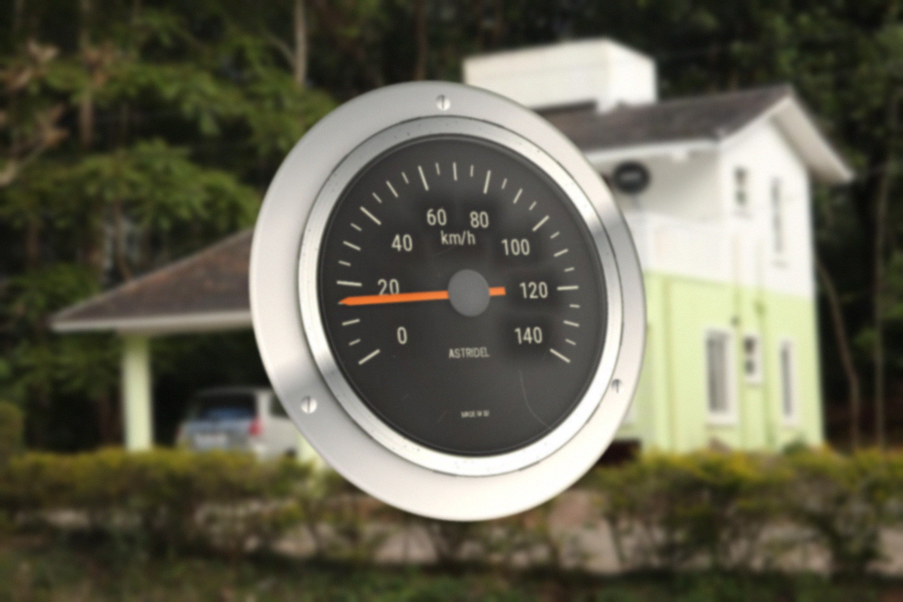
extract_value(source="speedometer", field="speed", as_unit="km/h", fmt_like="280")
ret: 15
